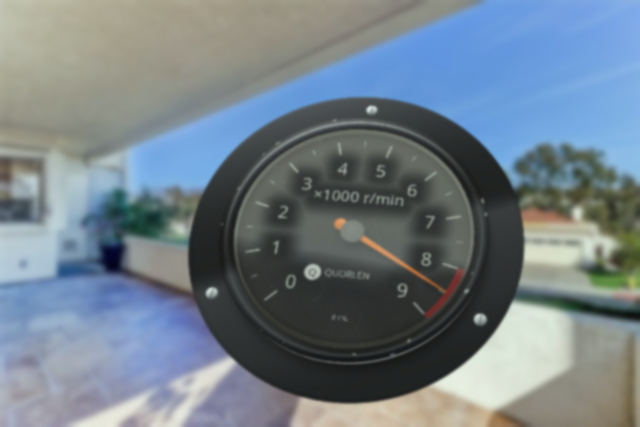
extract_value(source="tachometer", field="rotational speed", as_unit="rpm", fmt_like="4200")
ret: 8500
